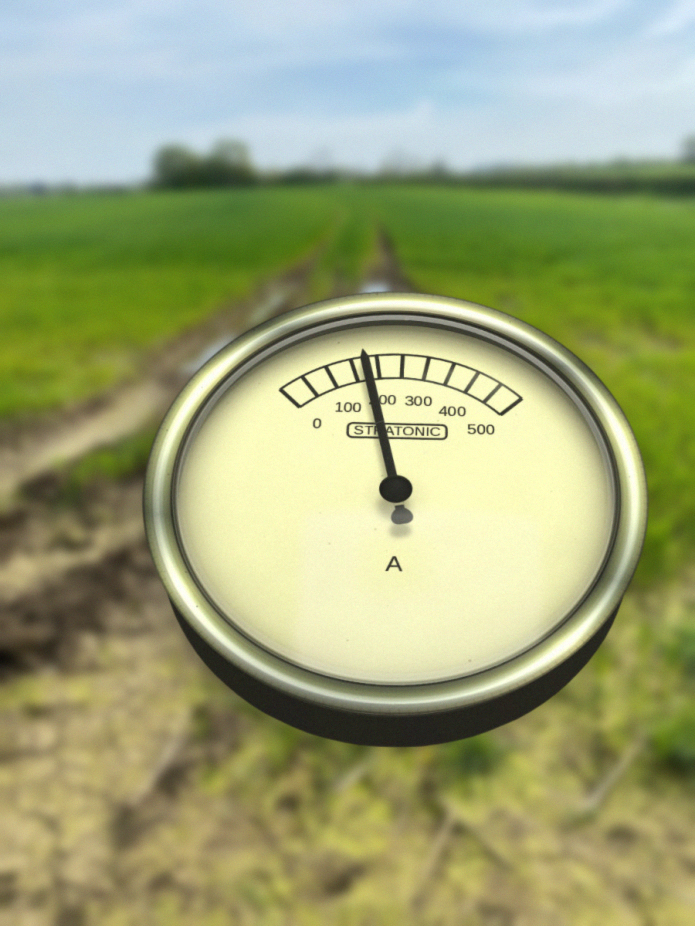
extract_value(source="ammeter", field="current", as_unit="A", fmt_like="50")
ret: 175
